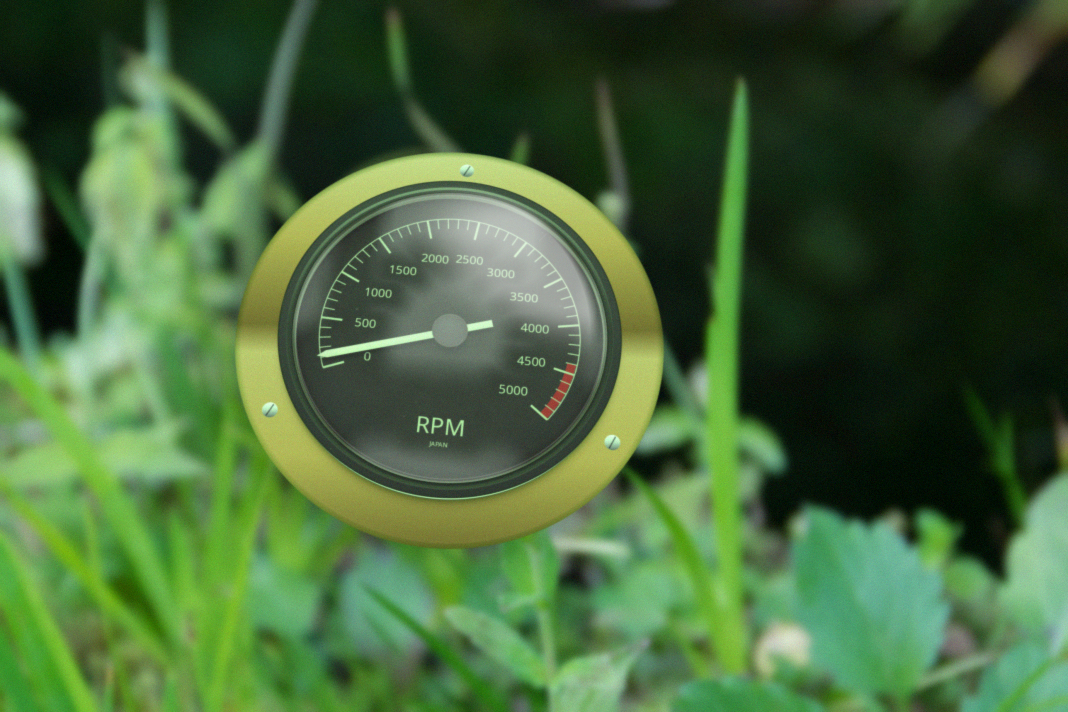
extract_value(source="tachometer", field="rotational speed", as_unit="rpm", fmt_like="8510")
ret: 100
